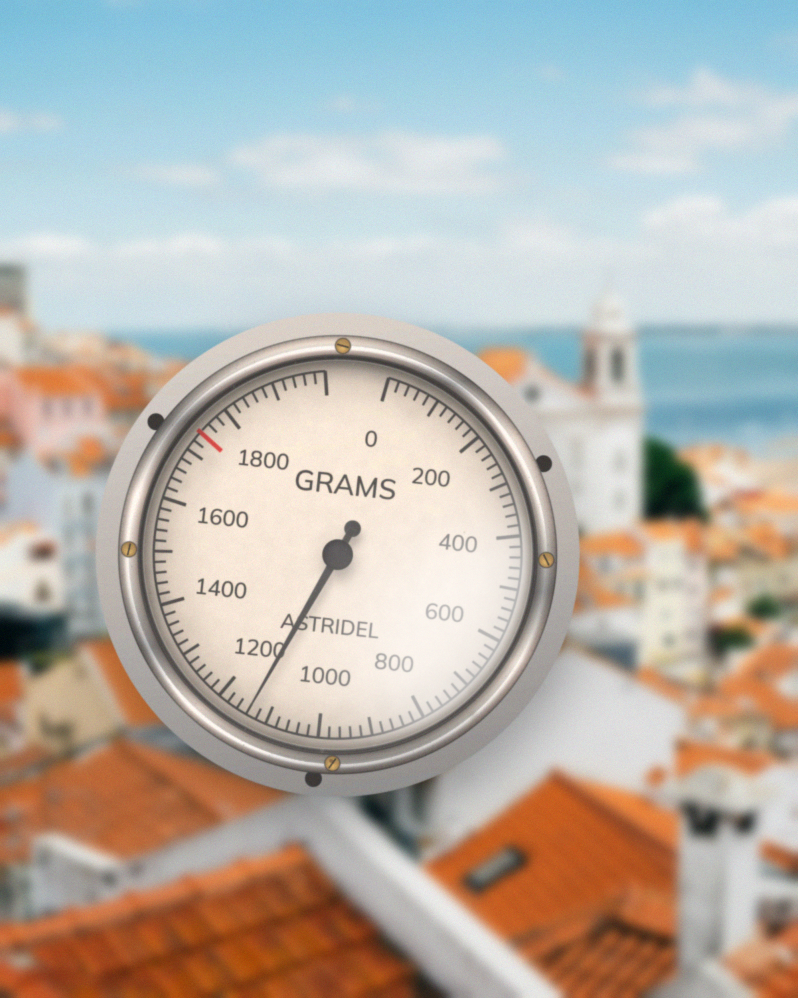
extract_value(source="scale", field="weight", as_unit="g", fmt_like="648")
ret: 1140
